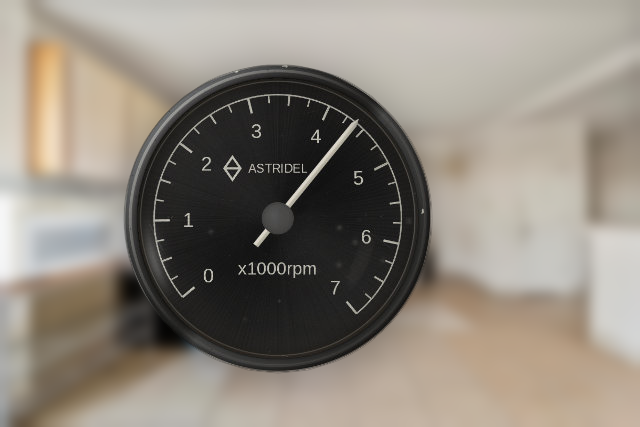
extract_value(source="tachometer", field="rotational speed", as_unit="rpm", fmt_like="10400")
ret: 4375
